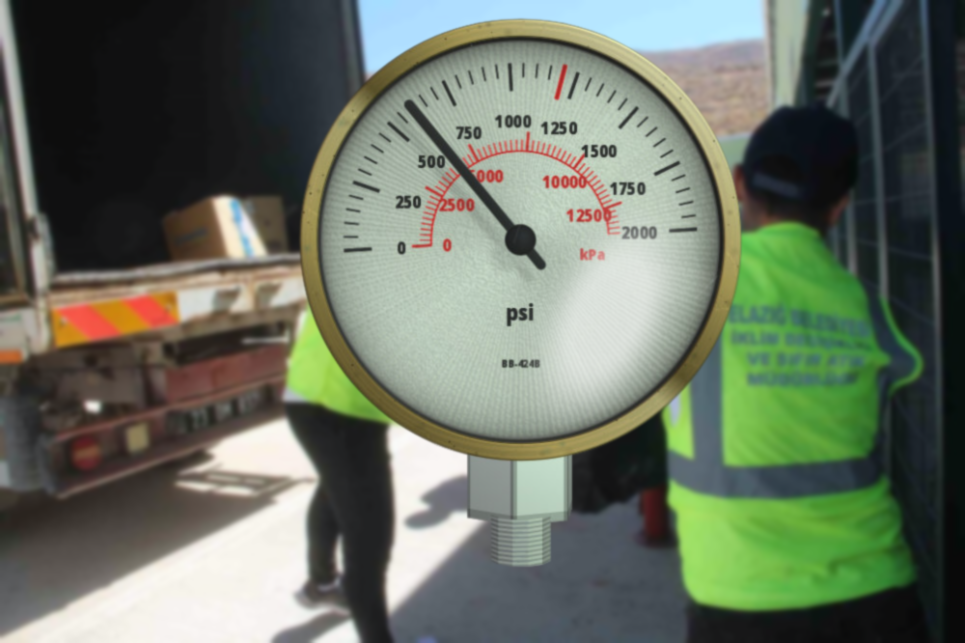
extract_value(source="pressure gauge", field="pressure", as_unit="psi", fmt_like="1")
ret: 600
